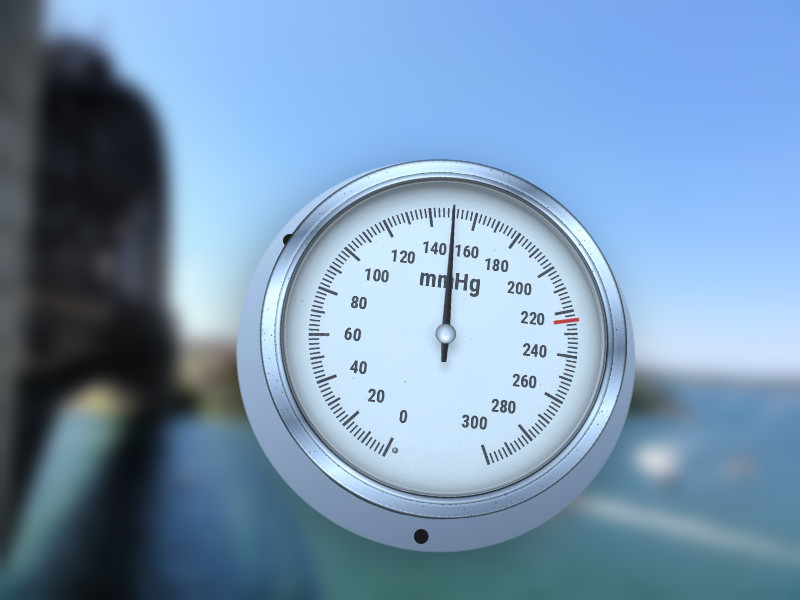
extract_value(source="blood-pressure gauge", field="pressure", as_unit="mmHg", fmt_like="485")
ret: 150
